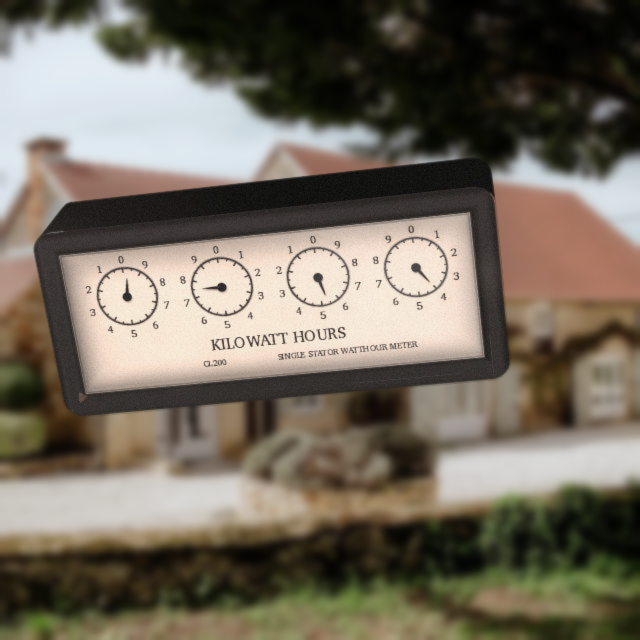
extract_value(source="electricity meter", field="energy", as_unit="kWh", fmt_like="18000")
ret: 9754
